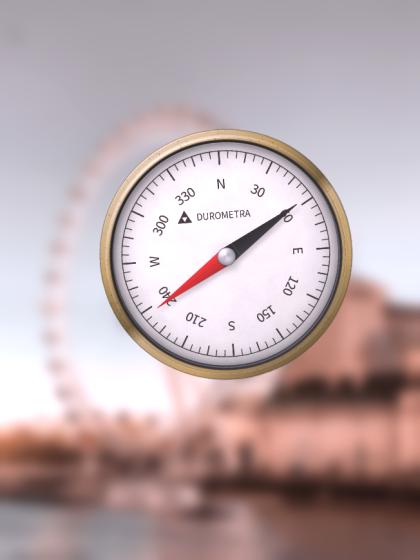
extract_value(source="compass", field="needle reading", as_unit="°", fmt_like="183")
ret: 237.5
